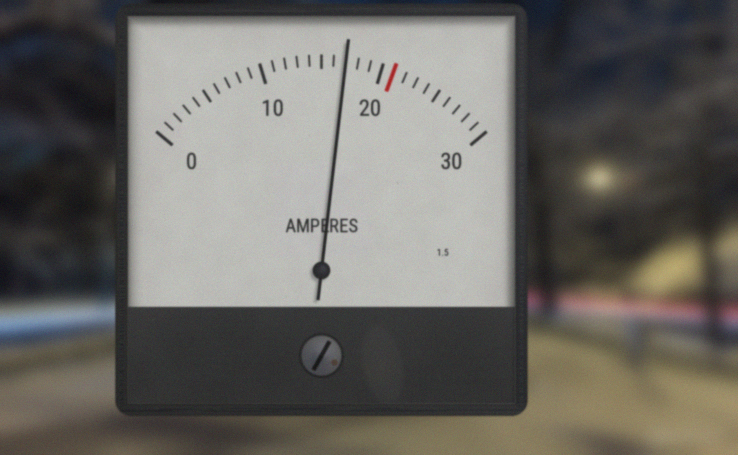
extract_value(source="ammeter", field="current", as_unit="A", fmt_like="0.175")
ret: 17
